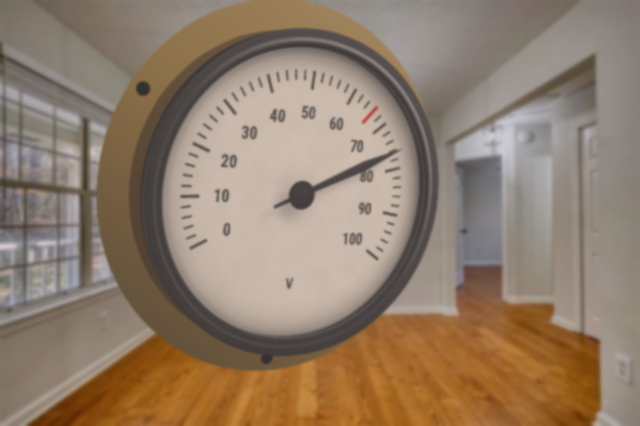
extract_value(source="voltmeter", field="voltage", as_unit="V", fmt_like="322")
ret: 76
